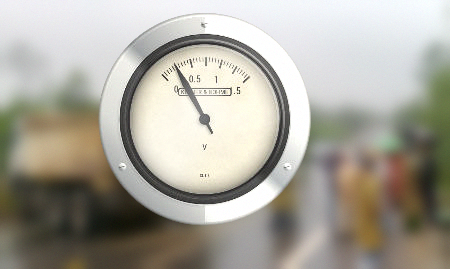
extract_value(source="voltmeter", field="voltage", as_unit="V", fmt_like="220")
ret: 0.25
